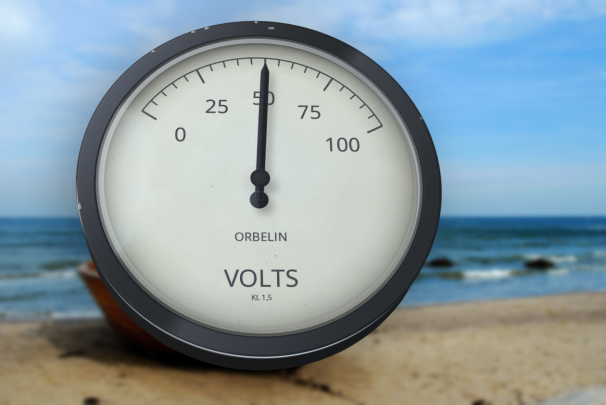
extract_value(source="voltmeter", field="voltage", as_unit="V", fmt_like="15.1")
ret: 50
